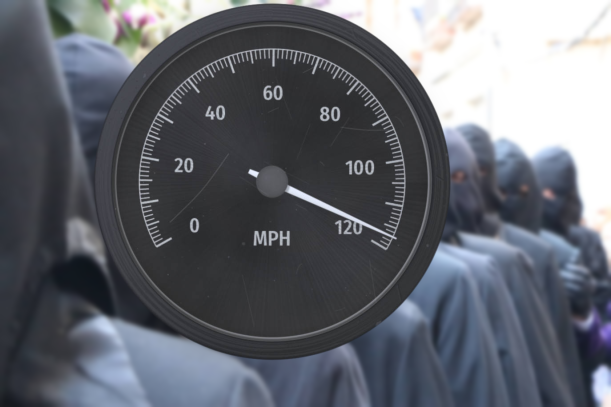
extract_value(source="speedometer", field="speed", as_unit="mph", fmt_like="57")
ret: 117
